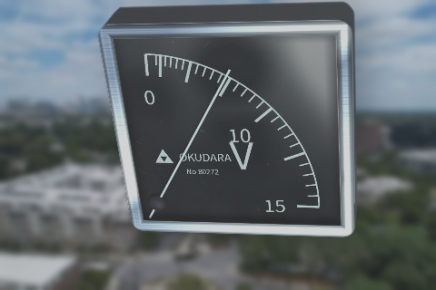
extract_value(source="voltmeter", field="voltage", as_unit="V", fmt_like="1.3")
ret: 7.25
